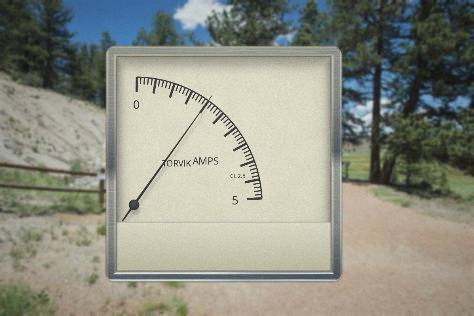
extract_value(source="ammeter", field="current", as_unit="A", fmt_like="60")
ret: 2
